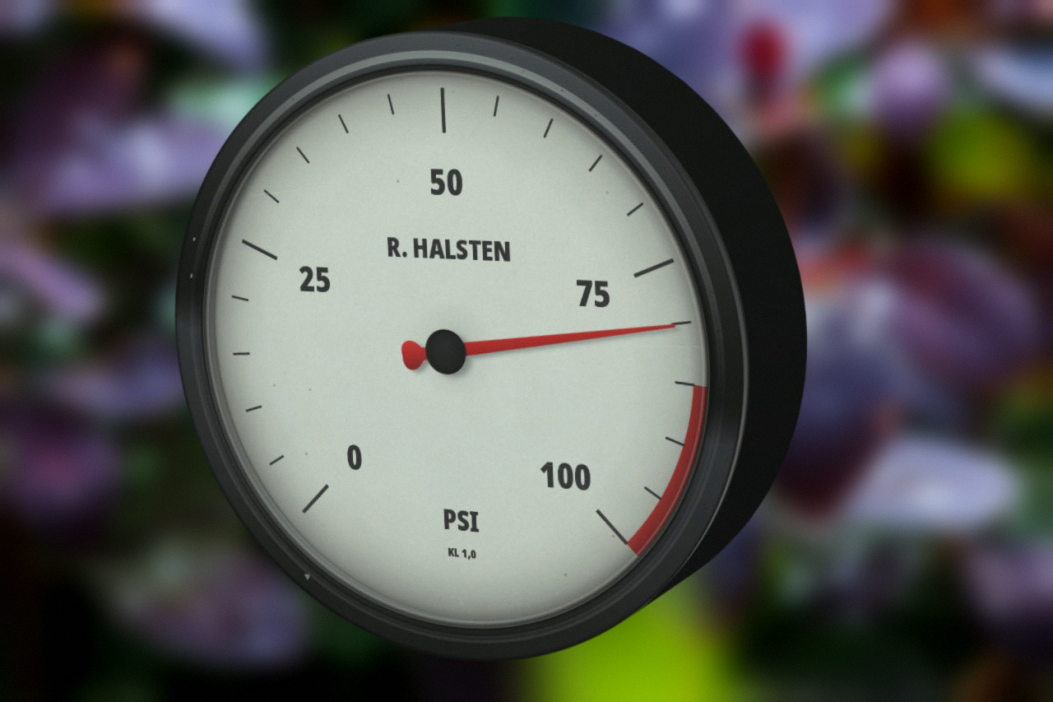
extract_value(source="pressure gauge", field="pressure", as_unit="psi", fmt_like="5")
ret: 80
